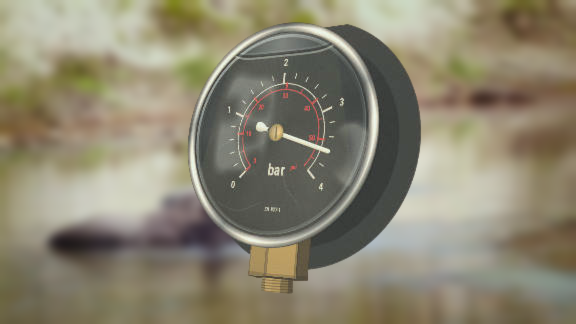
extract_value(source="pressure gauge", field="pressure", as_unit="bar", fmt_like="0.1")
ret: 3.6
